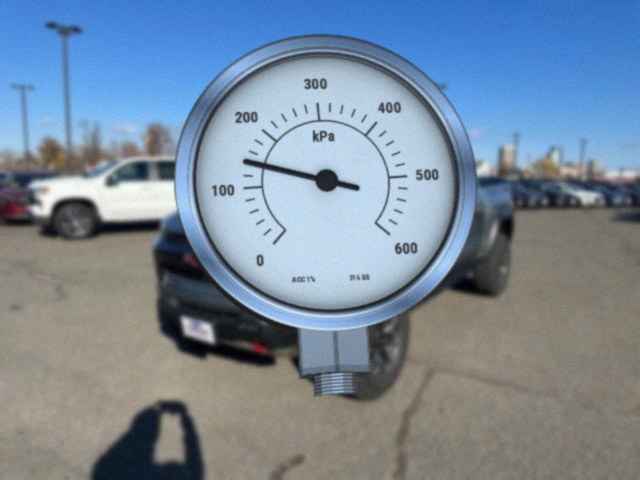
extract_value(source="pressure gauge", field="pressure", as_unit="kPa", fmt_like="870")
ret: 140
